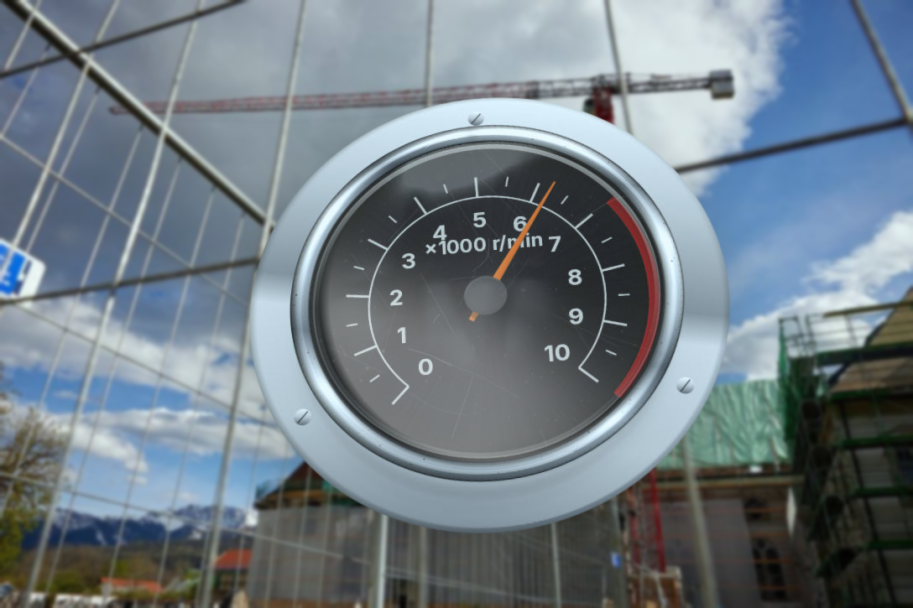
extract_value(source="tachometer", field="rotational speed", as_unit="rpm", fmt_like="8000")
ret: 6250
